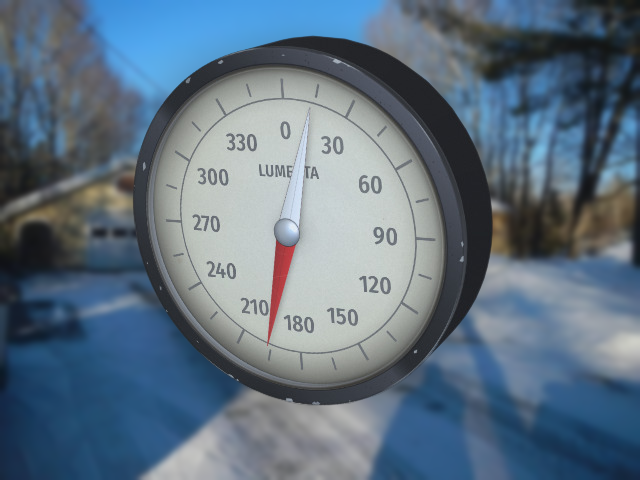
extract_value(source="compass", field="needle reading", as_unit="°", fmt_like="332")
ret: 195
